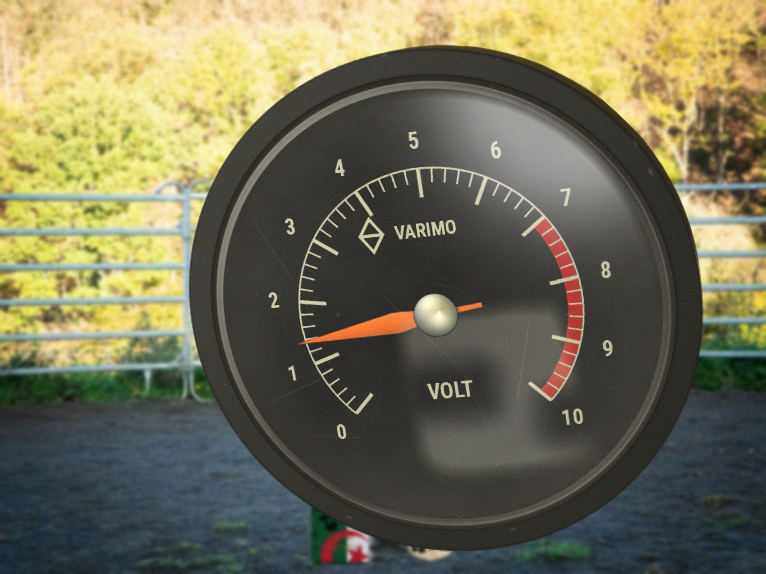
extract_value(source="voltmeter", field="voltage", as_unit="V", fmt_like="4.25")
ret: 1.4
